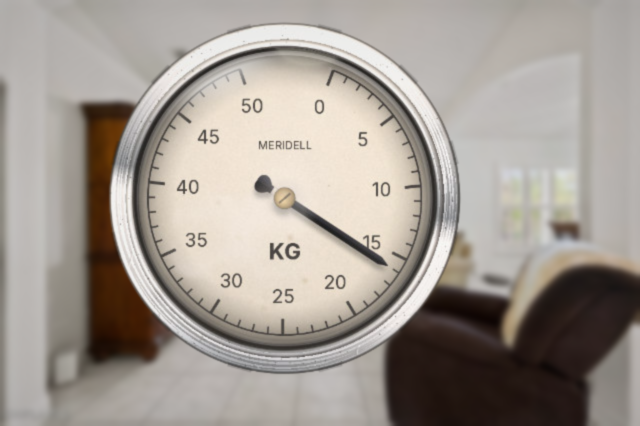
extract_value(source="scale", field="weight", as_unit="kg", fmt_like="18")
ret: 16
